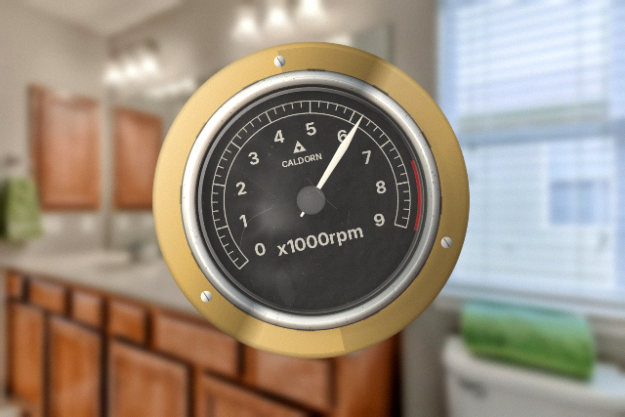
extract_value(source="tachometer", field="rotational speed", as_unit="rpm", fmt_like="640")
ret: 6200
